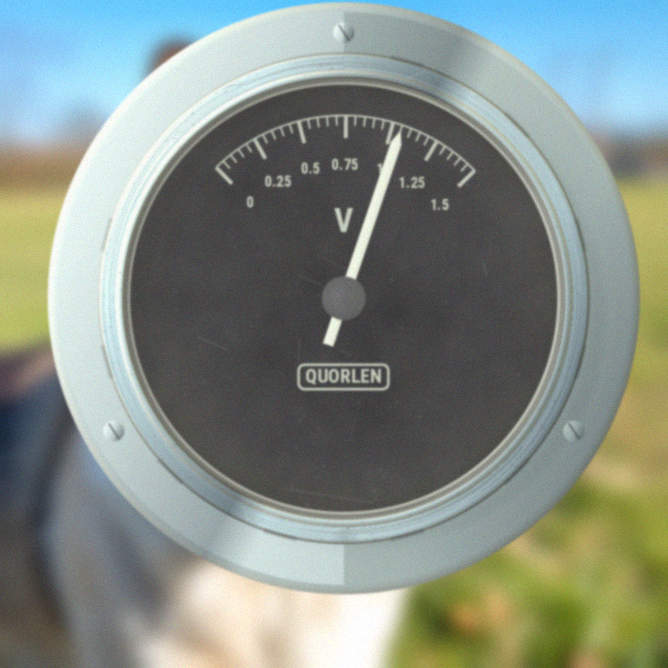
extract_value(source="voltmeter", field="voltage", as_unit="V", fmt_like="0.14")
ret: 1.05
